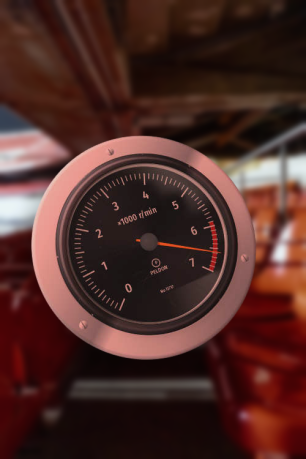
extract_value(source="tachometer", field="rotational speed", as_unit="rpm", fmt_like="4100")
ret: 6600
